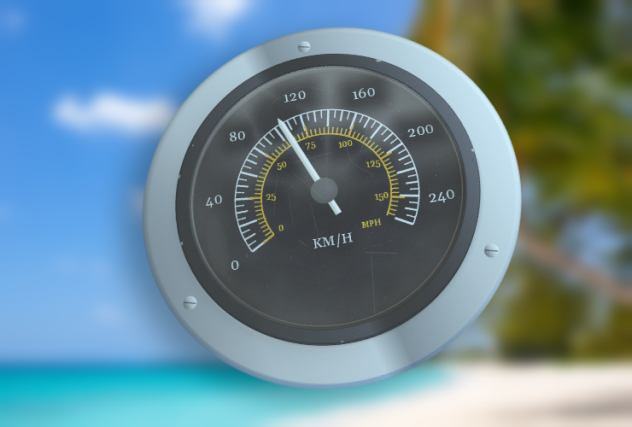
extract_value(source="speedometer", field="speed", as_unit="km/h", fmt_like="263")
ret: 105
